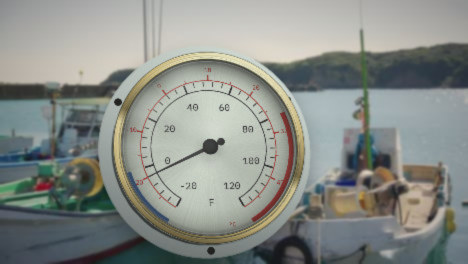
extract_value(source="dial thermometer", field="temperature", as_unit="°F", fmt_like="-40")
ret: -4
